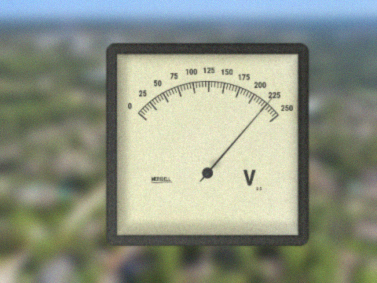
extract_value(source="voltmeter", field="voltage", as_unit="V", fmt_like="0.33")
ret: 225
